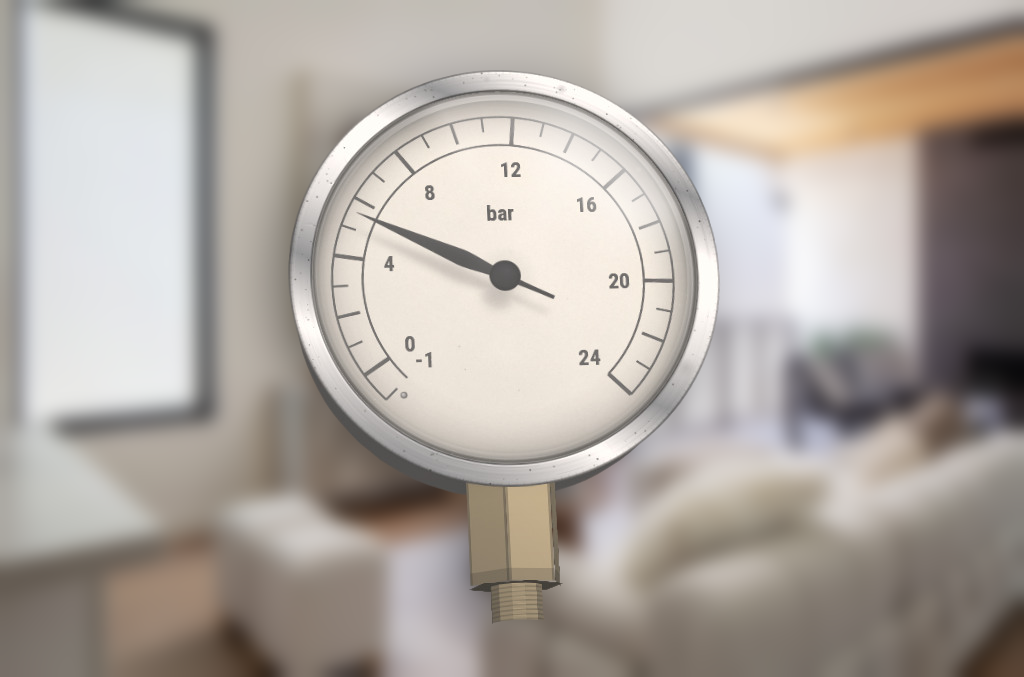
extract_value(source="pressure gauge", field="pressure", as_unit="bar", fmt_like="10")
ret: 5.5
